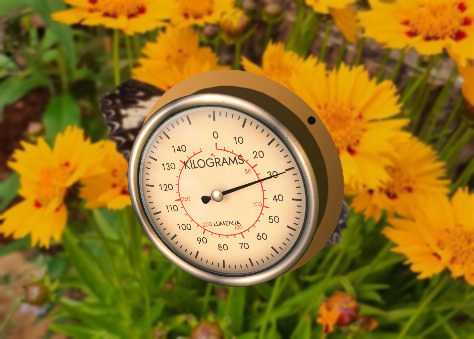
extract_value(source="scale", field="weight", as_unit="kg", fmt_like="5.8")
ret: 30
